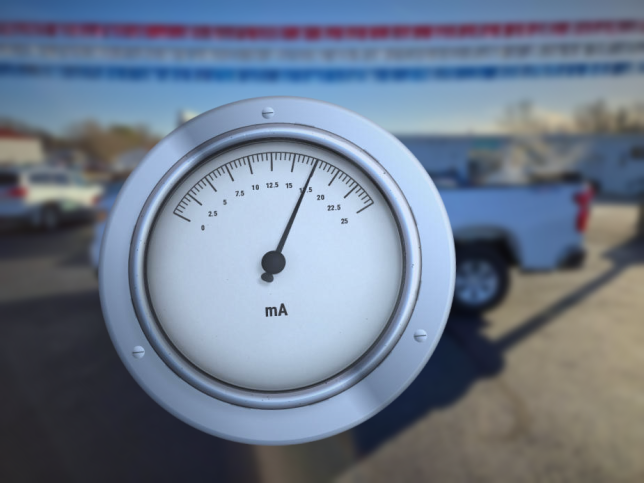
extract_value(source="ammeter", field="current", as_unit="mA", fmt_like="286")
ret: 17.5
